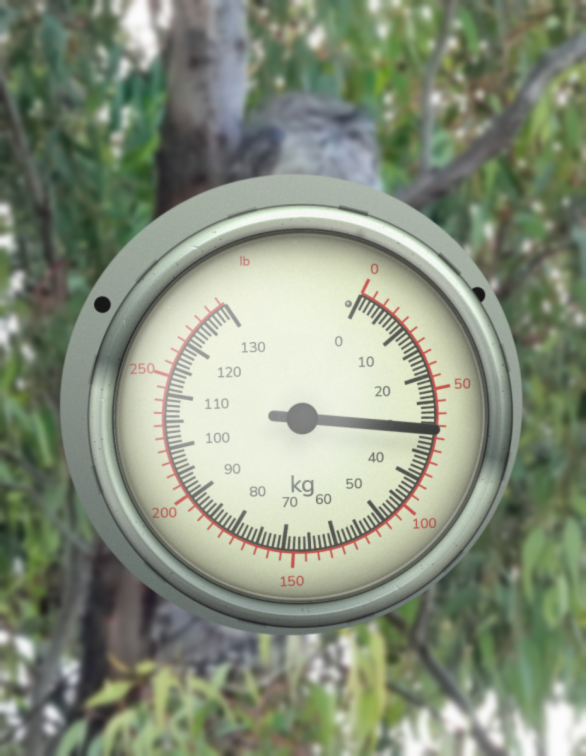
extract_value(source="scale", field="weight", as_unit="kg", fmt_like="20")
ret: 30
